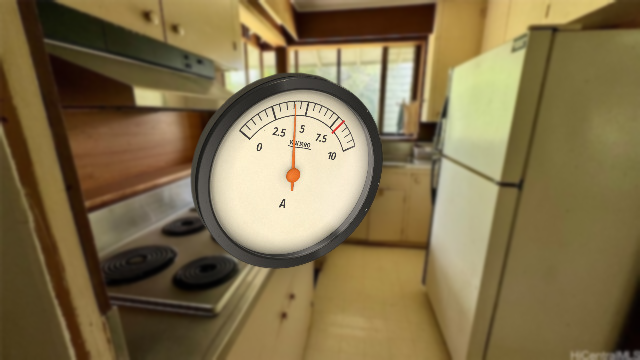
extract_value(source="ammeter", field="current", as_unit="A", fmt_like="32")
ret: 4
